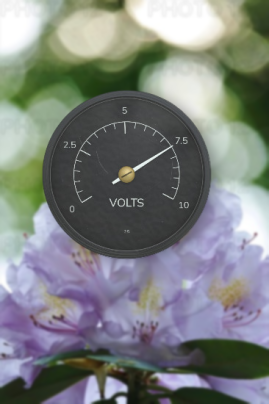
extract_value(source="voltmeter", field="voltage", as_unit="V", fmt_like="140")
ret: 7.5
